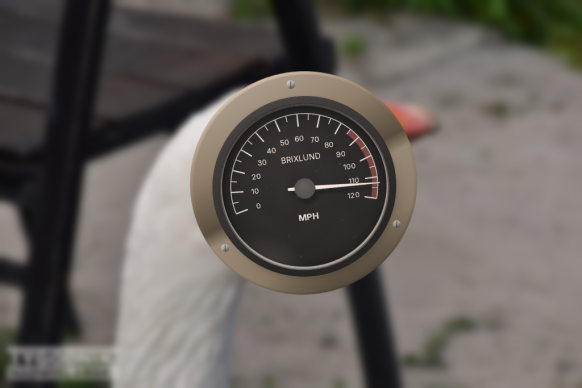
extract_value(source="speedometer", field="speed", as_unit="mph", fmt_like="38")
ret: 112.5
